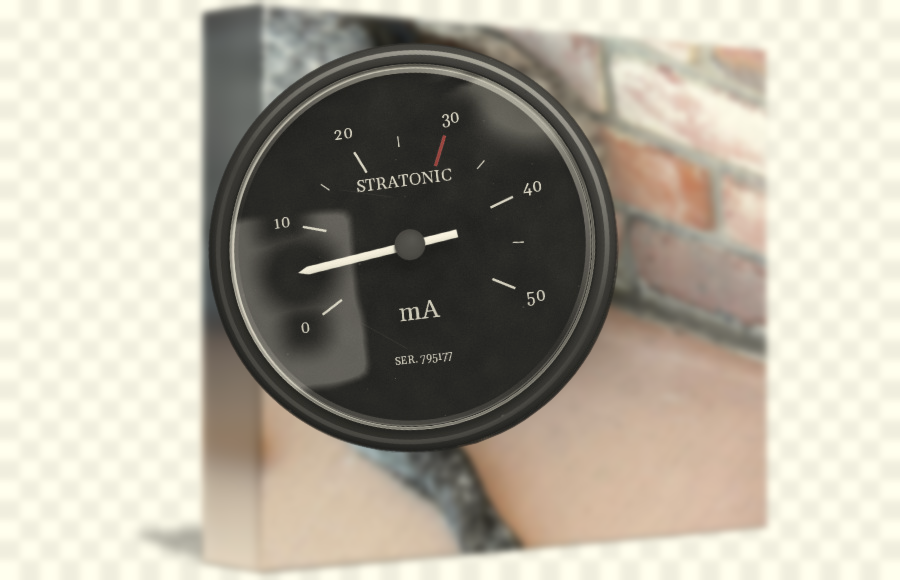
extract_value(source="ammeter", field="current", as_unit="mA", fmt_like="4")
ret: 5
